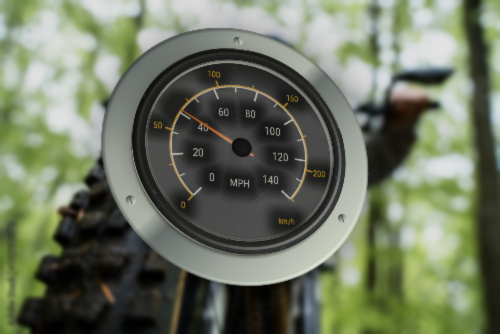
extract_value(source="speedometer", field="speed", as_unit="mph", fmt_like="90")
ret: 40
